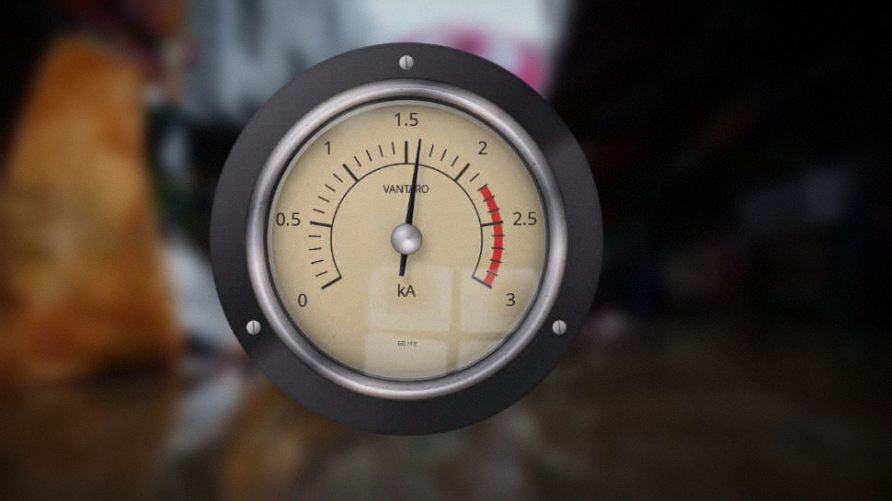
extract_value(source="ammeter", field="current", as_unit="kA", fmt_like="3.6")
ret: 1.6
